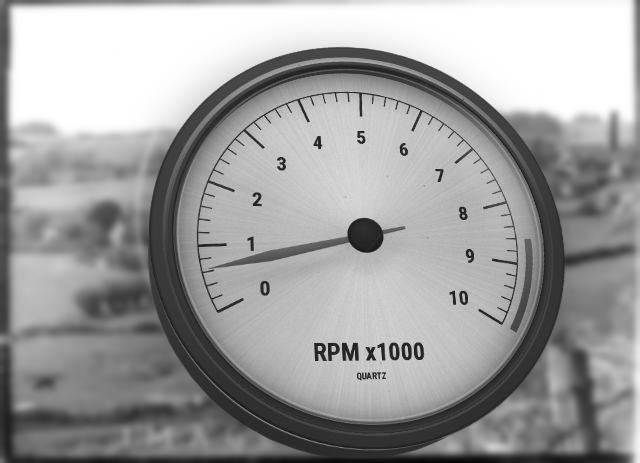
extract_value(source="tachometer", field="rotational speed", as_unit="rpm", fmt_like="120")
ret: 600
